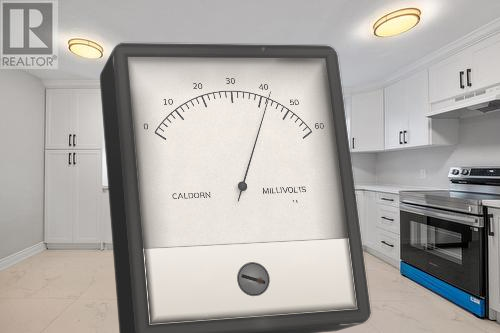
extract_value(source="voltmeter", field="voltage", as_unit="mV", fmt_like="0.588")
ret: 42
